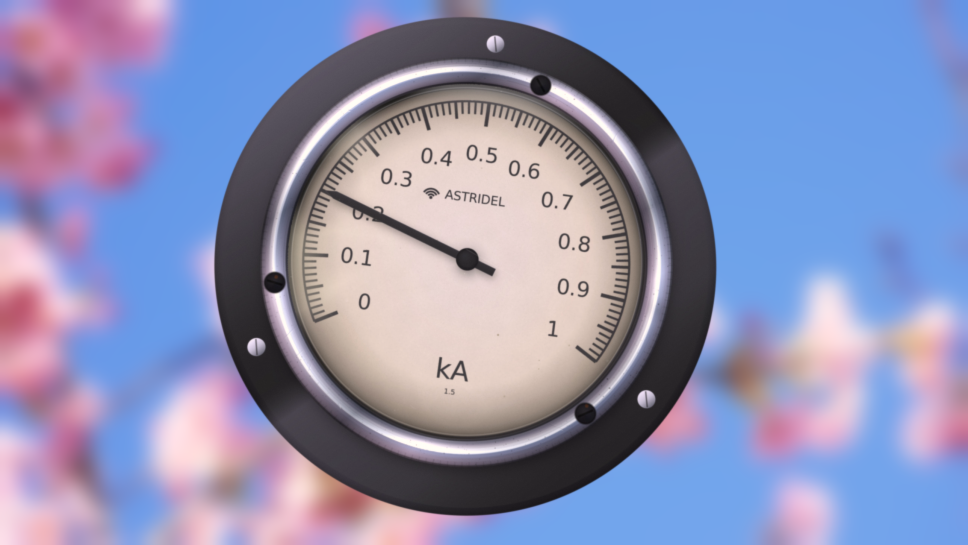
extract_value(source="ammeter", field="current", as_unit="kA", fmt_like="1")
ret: 0.2
